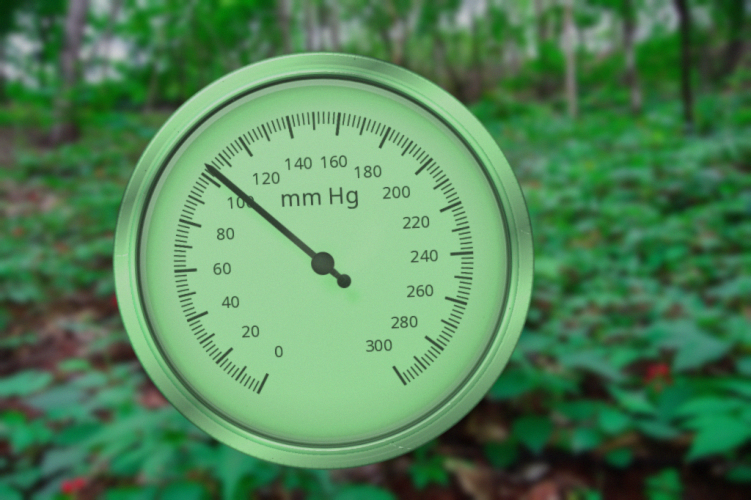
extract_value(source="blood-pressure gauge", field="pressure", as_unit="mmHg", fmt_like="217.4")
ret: 104
